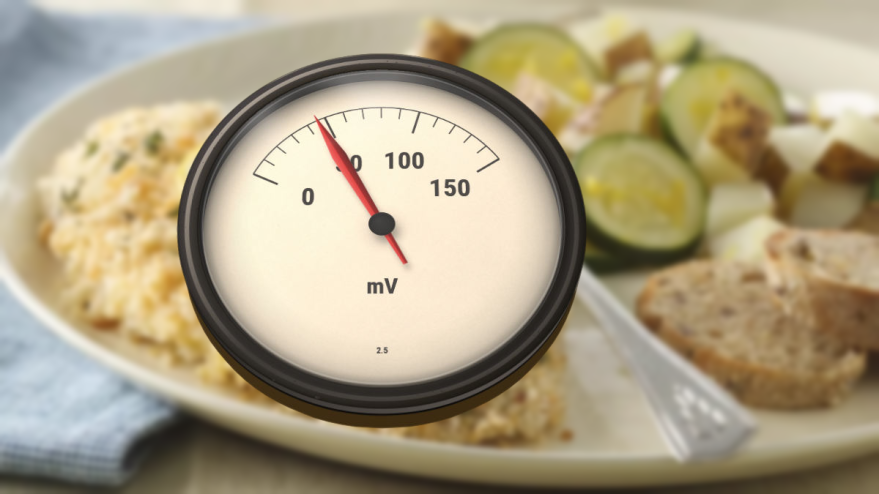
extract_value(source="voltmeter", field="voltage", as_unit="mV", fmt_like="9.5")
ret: 45
